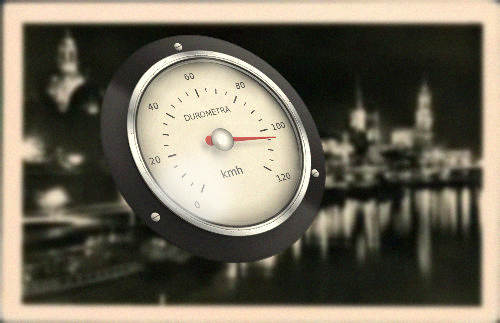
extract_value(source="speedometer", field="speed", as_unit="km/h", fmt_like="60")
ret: 105
